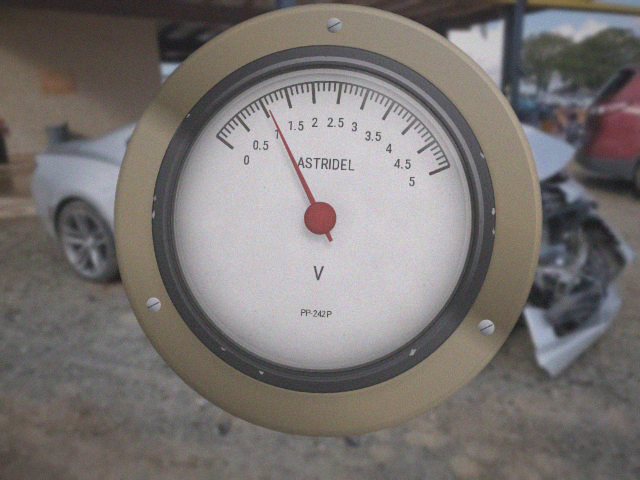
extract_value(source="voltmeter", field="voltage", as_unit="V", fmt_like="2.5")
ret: 1.1
